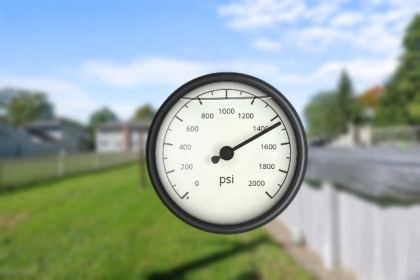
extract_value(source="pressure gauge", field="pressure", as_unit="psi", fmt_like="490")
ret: 1450
